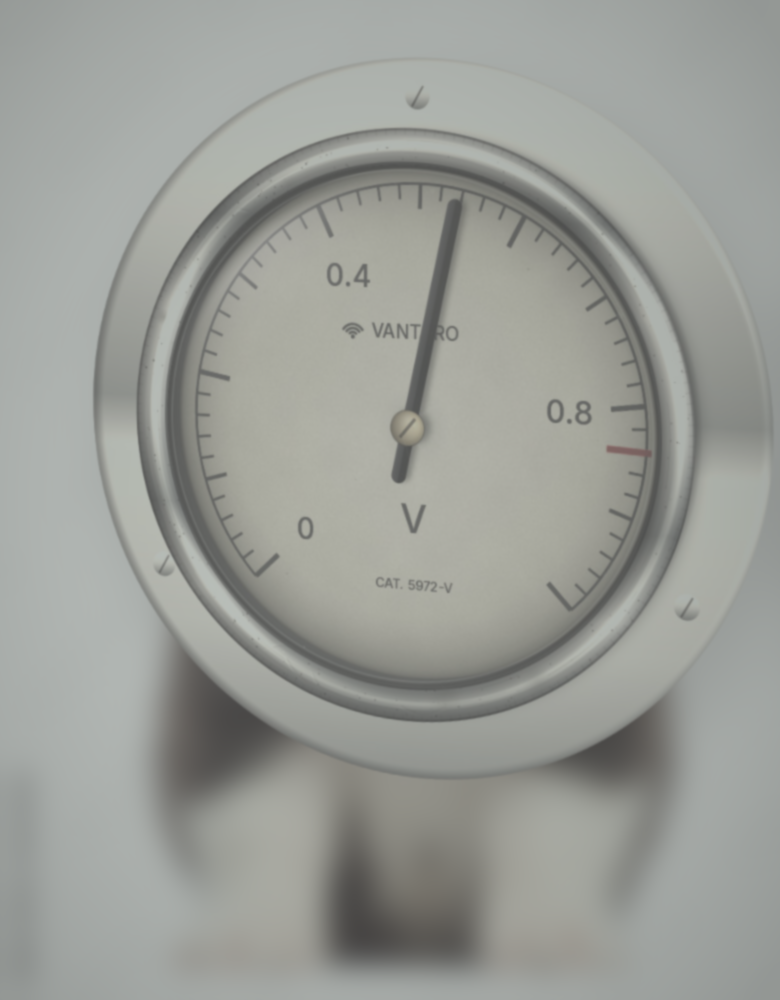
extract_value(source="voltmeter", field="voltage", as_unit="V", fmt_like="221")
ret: 0.54
